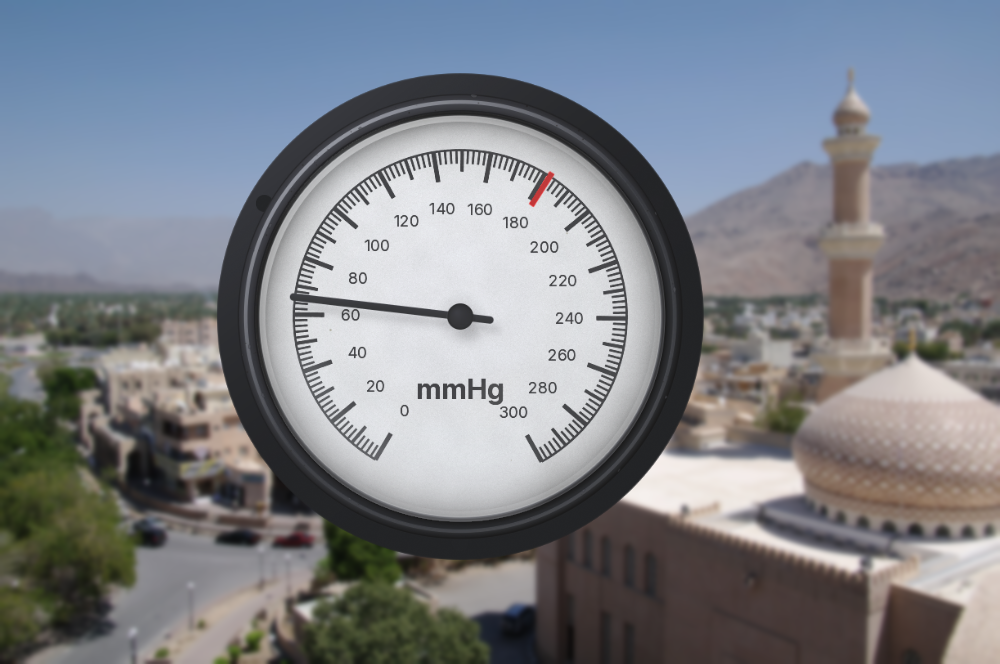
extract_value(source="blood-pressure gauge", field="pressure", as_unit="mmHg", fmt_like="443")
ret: 66
